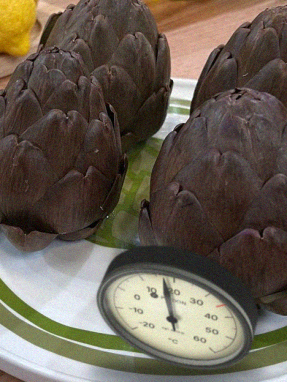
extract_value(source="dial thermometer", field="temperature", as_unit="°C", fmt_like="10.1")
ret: 17.5
